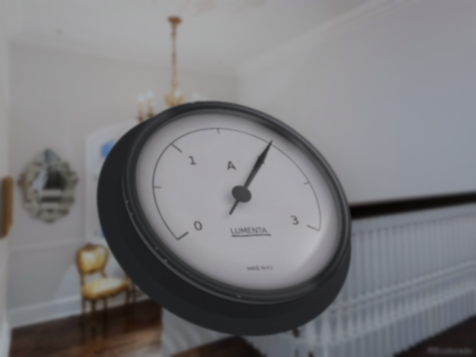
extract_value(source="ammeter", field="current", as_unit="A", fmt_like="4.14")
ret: 2
